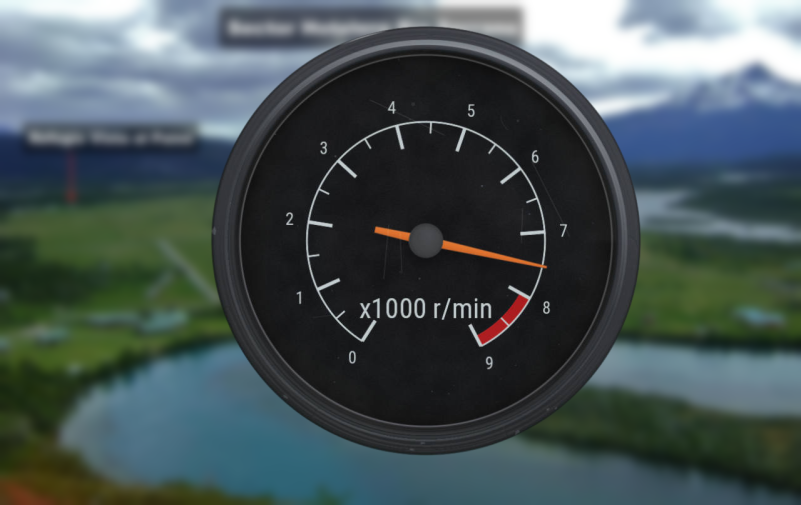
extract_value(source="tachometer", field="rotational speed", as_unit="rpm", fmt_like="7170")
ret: 7500
